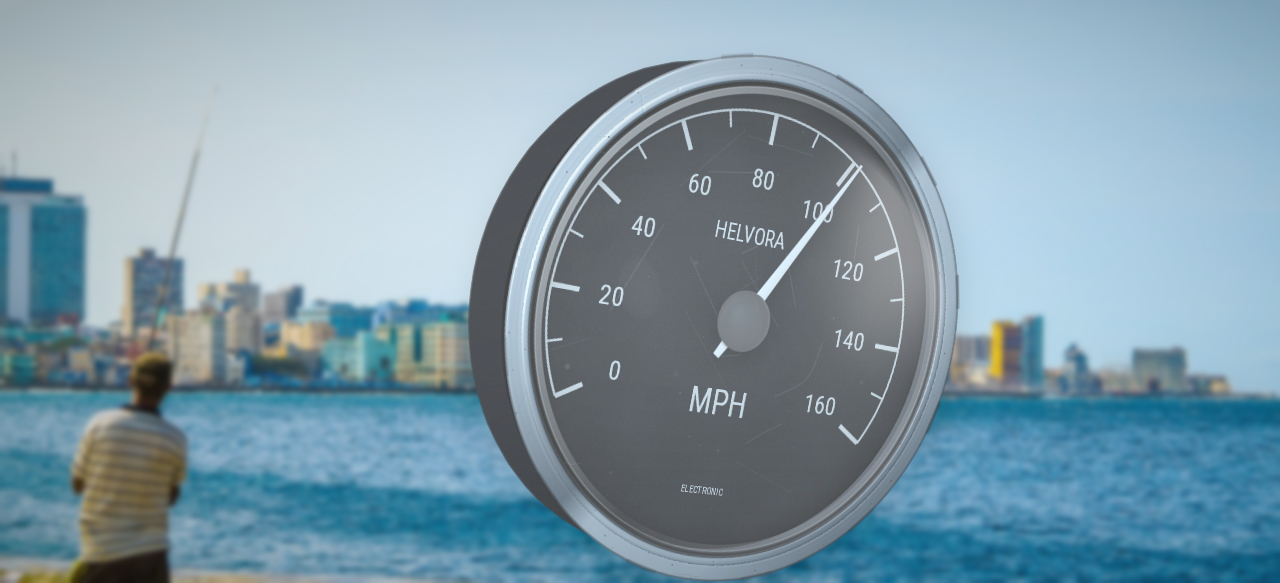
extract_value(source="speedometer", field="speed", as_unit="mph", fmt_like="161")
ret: 100
